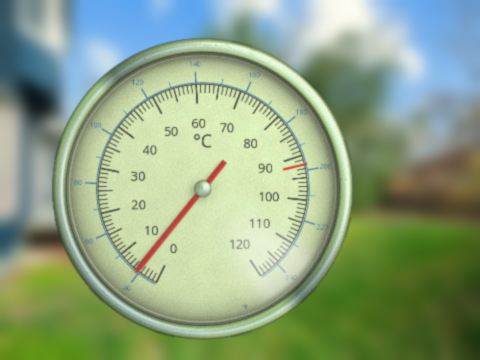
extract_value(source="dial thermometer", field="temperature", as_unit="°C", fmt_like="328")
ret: 5
